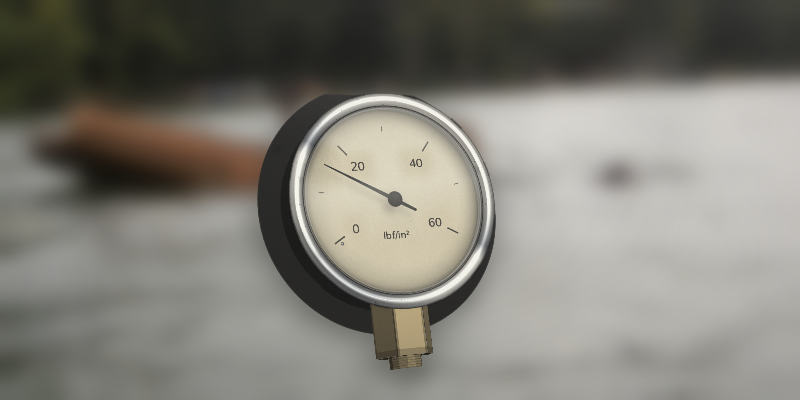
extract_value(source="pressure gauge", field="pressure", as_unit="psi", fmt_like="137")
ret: 15
